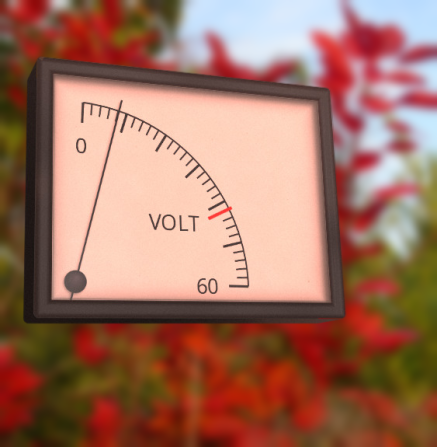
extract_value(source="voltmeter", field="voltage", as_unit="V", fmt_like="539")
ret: 8
